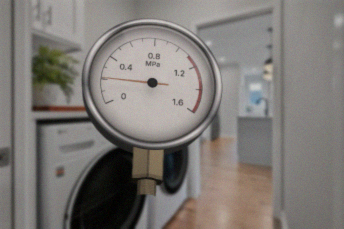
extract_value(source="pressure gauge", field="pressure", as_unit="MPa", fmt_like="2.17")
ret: 0.2
